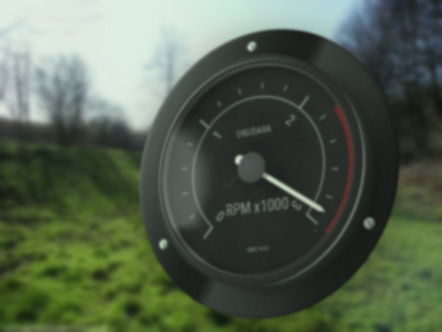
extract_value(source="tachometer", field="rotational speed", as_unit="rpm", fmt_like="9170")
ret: 2900
